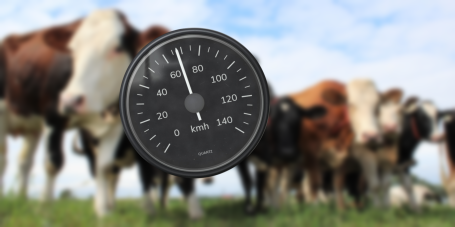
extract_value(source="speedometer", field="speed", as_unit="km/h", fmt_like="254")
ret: 67.5
